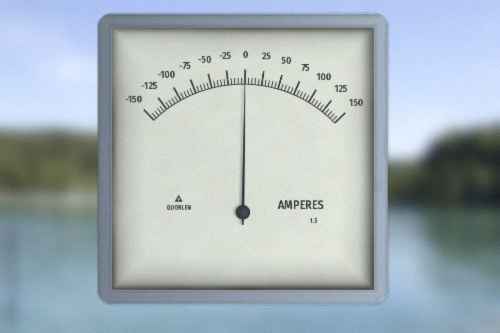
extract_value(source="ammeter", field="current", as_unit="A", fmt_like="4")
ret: 0
